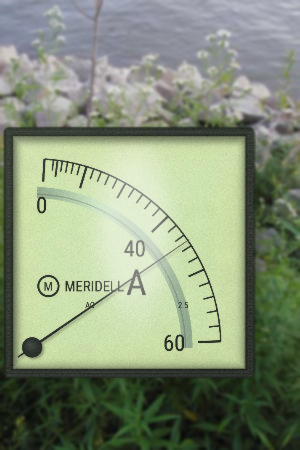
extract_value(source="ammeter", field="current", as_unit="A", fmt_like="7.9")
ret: 45
